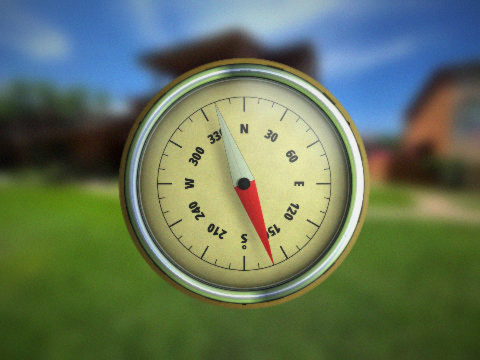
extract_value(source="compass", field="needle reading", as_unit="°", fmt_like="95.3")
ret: 160
